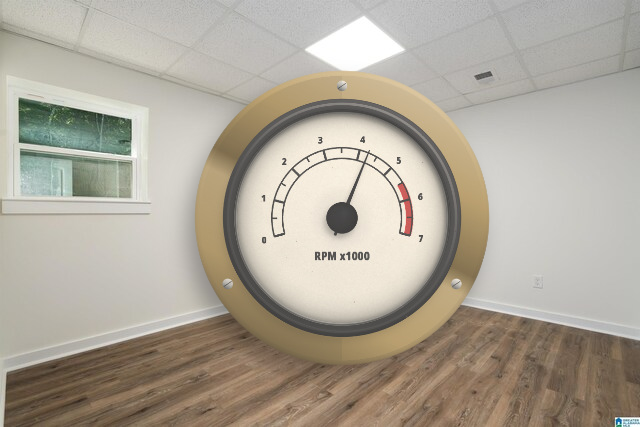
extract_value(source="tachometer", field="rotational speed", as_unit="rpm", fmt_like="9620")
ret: 4250
